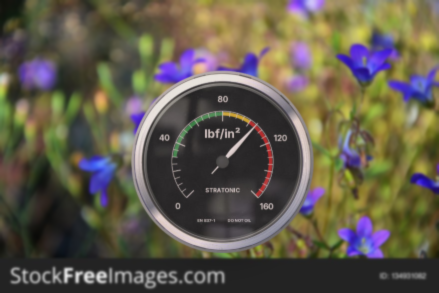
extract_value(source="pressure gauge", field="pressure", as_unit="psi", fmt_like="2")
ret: 105
